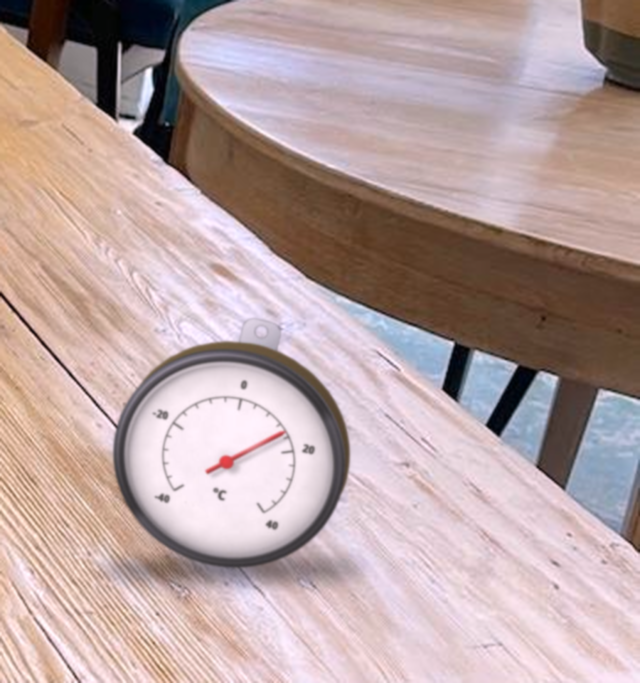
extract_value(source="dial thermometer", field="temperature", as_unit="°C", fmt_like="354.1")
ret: 14
